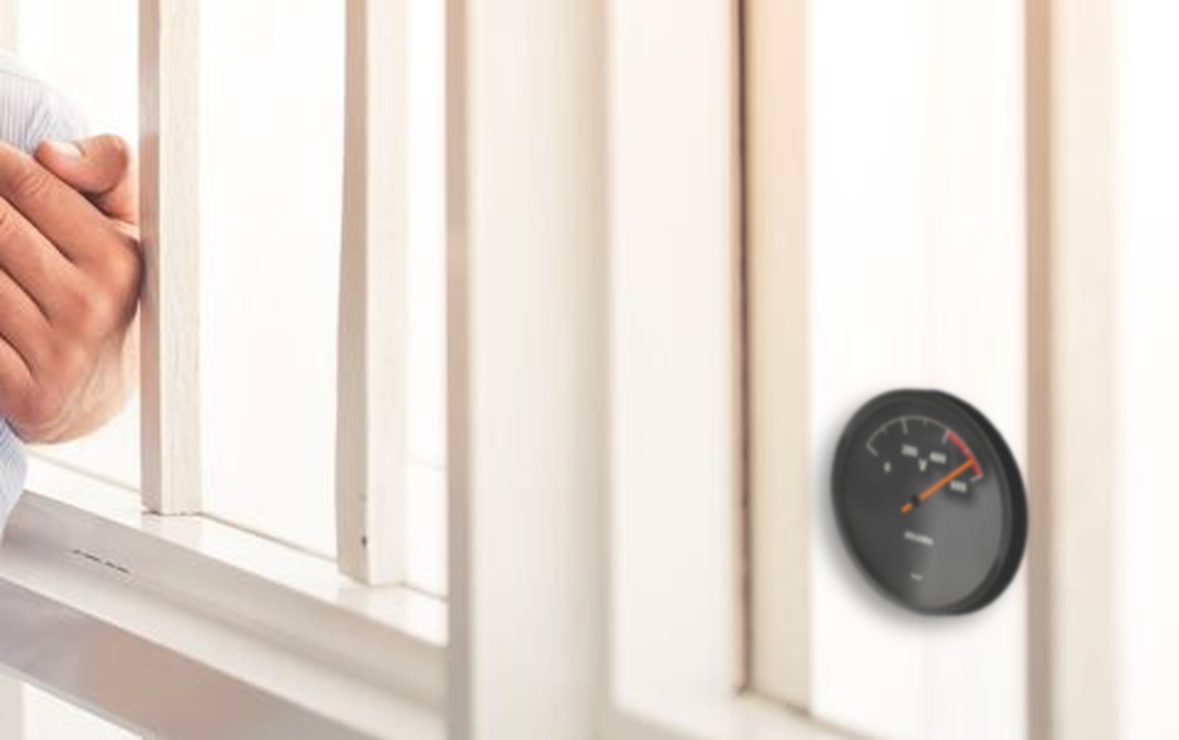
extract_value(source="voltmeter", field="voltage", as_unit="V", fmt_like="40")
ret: 550
